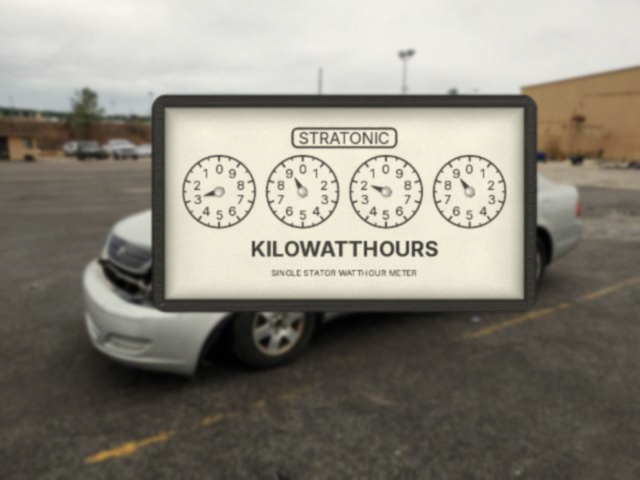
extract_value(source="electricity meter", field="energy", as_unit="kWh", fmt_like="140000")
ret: 2919
